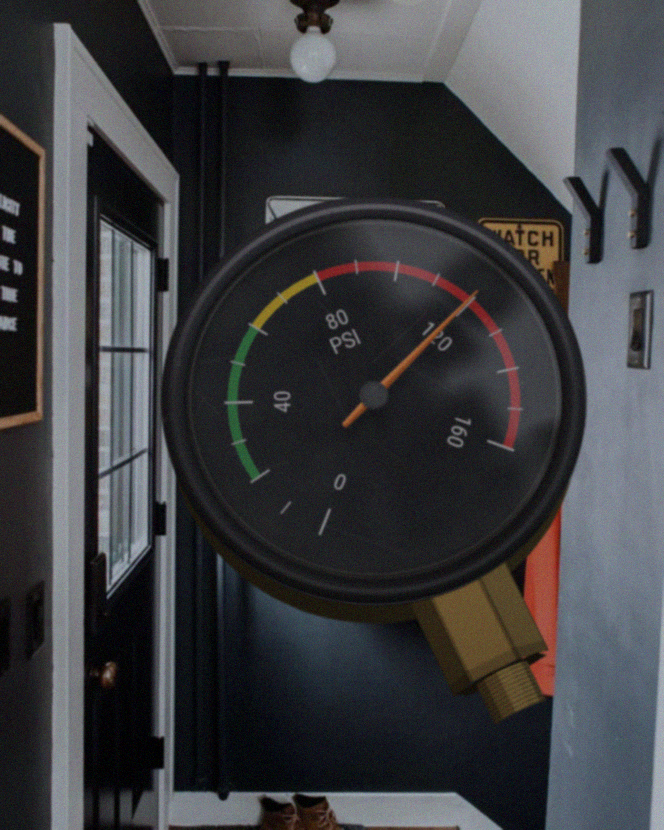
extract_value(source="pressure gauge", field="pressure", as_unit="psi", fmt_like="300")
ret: 120
